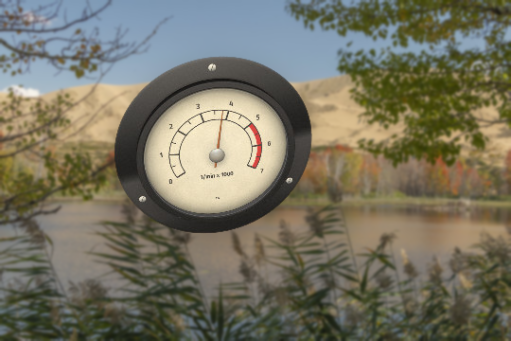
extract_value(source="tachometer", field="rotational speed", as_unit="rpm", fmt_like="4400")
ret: 3750
